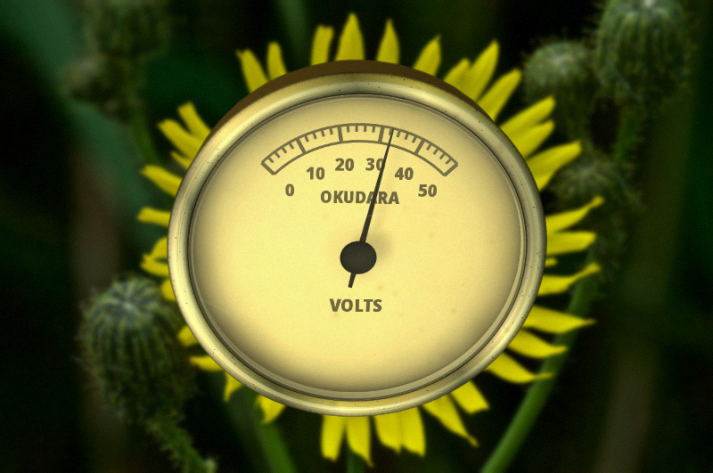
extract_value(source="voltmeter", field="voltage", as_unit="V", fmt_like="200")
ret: 32
